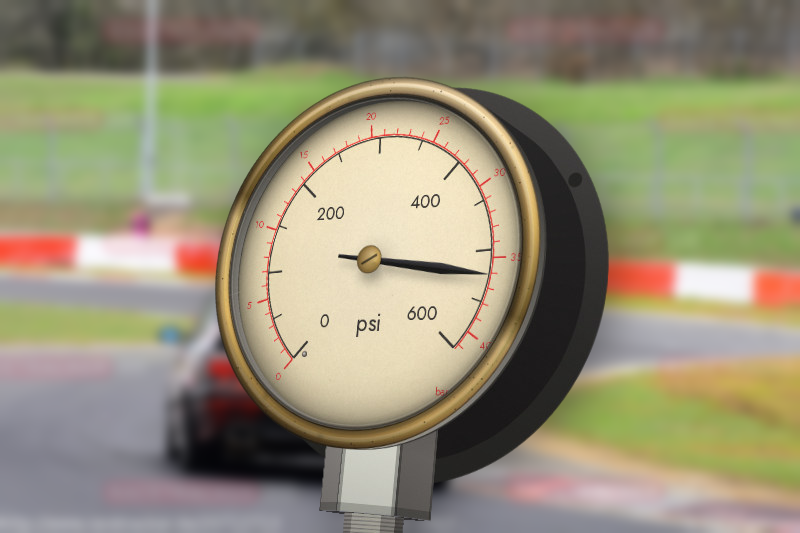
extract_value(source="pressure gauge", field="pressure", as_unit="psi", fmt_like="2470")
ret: 525
